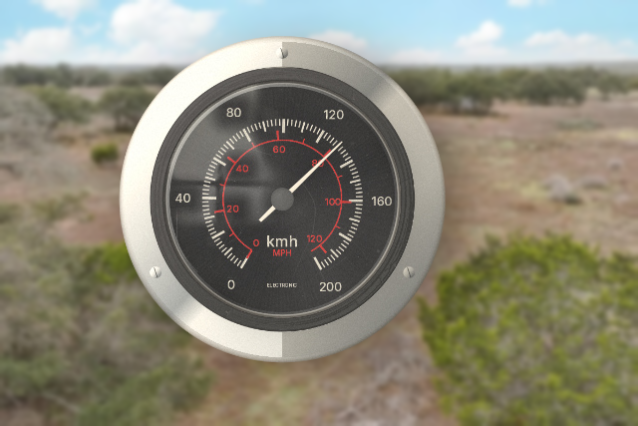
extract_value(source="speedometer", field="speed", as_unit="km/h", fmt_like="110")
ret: 130
